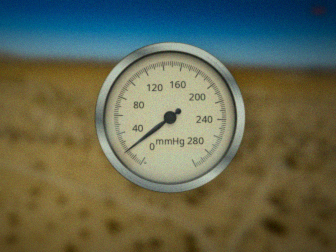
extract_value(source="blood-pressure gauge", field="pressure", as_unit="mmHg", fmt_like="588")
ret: 20
